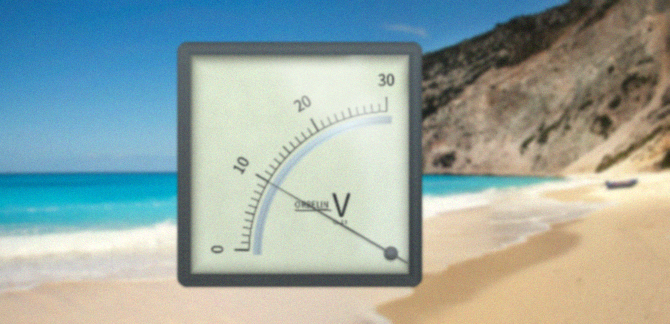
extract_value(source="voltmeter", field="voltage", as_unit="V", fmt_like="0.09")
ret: 10
